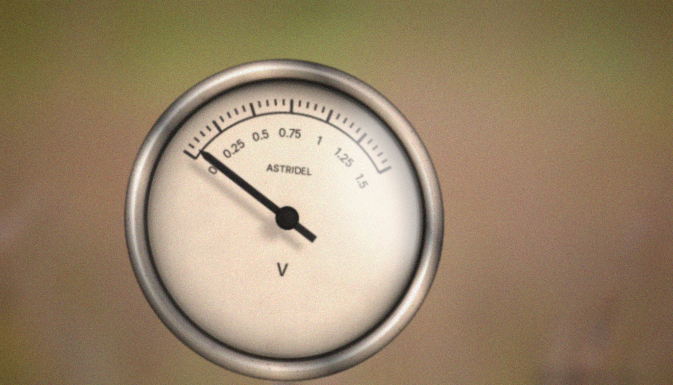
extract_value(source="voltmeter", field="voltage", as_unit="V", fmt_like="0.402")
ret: 0.05
